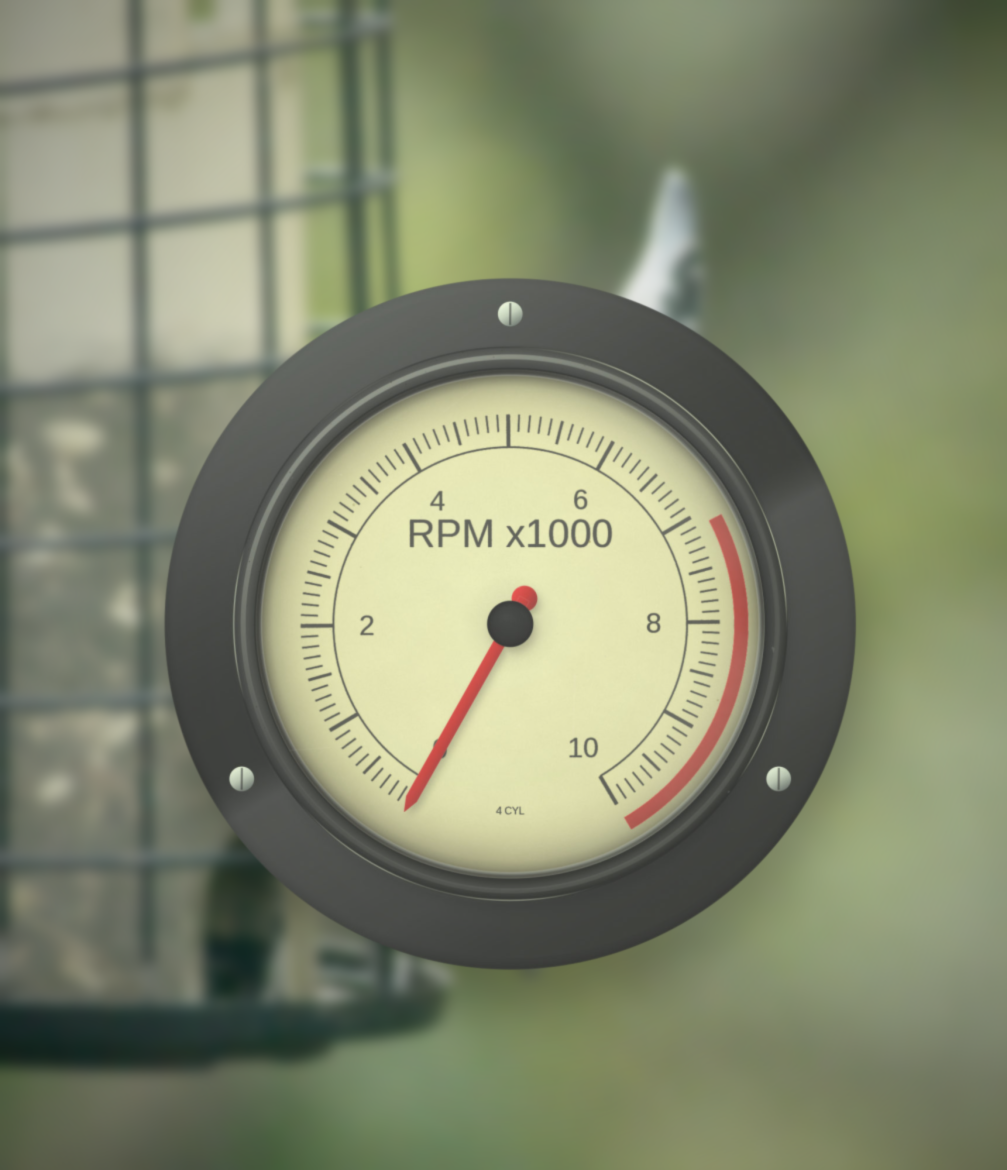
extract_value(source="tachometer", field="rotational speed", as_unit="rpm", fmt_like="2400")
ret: 0
